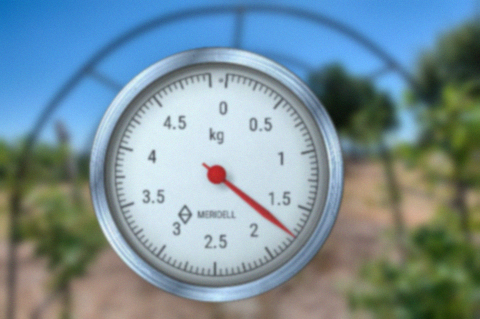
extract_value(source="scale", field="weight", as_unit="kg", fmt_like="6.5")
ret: 1.75
